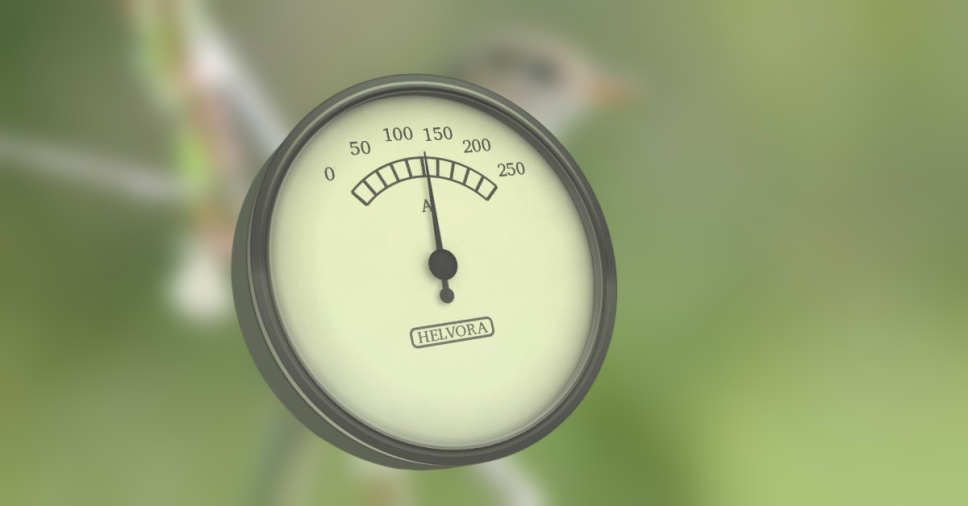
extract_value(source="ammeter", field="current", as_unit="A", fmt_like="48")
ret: 125
